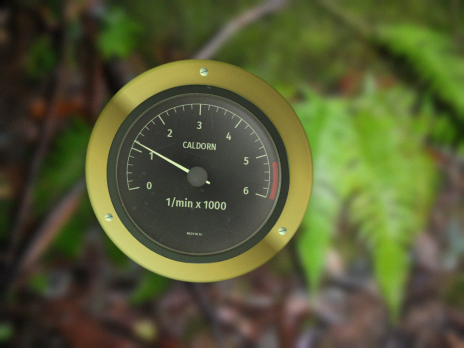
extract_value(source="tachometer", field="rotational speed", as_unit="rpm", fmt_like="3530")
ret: 1200
